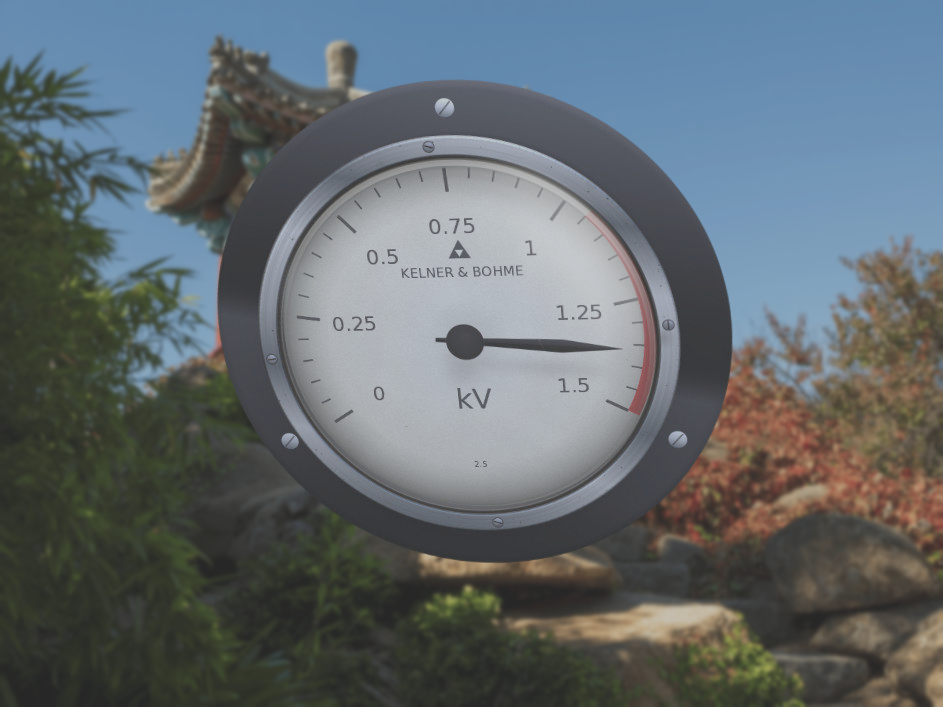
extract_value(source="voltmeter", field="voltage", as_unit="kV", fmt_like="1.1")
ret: 1.35
